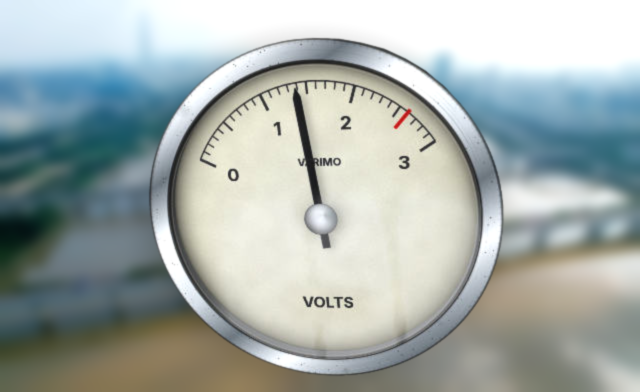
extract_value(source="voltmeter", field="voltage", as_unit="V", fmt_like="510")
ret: 1.4
